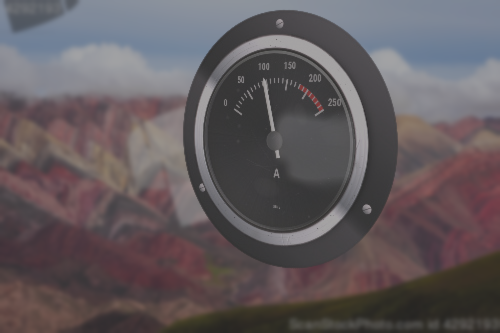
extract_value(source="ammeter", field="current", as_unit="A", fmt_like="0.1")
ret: 100
